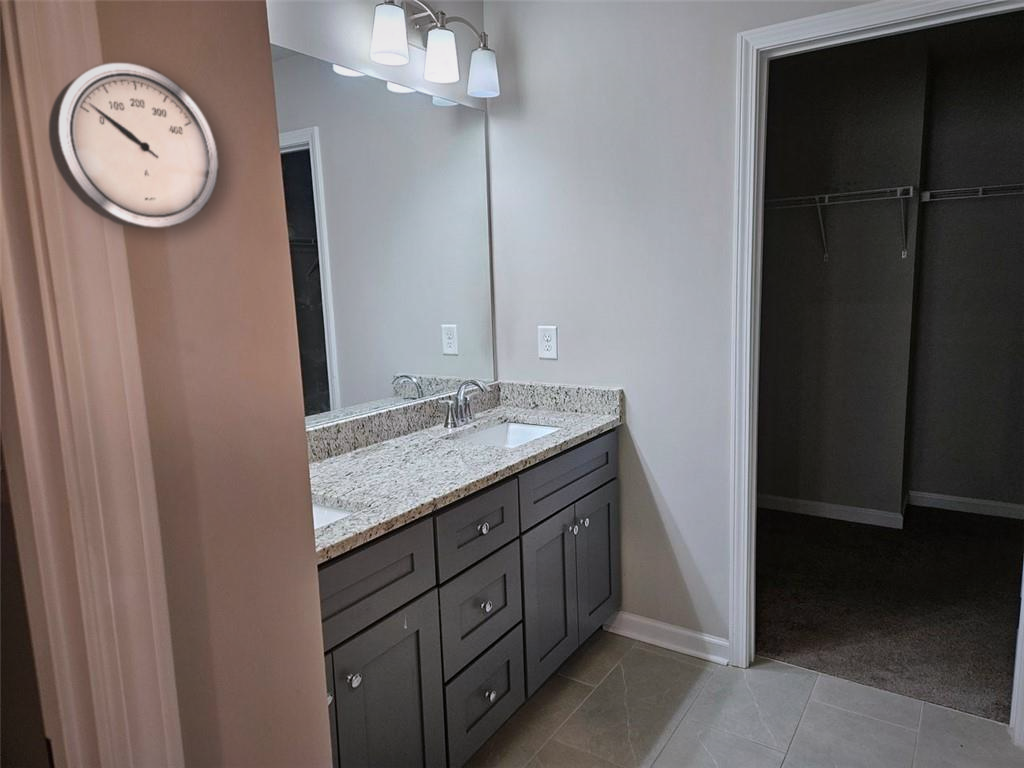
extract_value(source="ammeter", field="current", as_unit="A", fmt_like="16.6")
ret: 20
